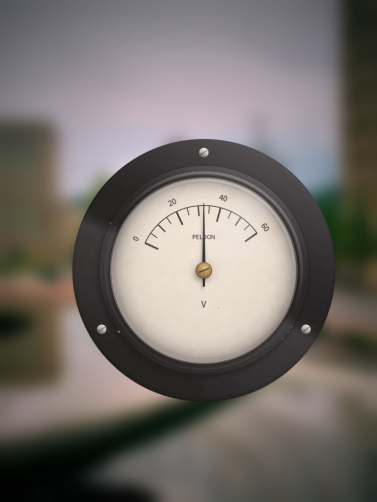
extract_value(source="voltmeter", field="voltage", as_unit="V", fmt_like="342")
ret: 32.5
